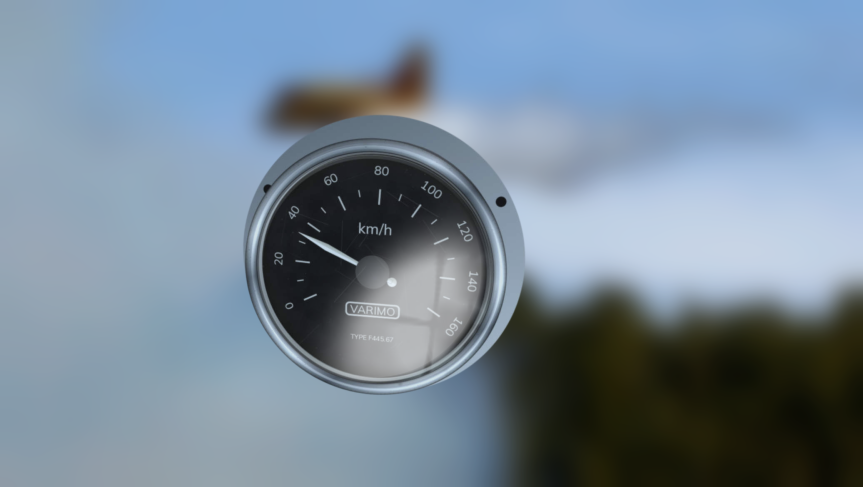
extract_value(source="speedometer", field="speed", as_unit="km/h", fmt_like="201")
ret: 35
